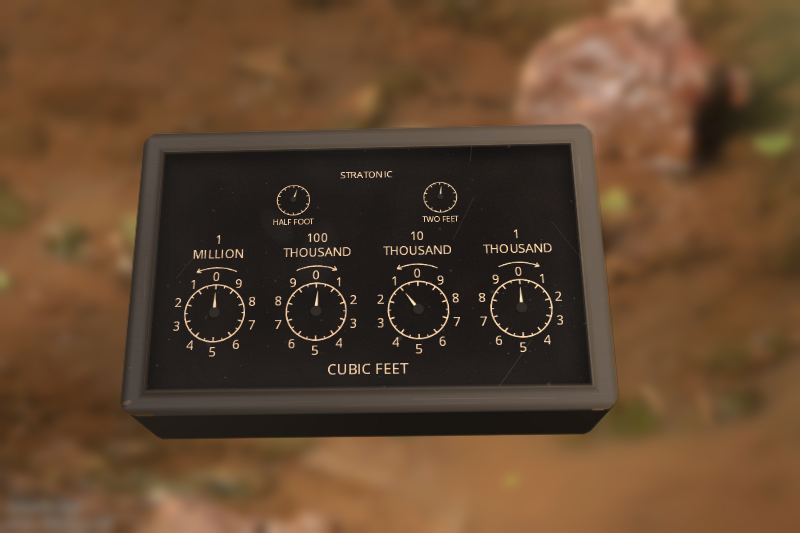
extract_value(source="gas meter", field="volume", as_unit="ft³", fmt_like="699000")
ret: 1000
